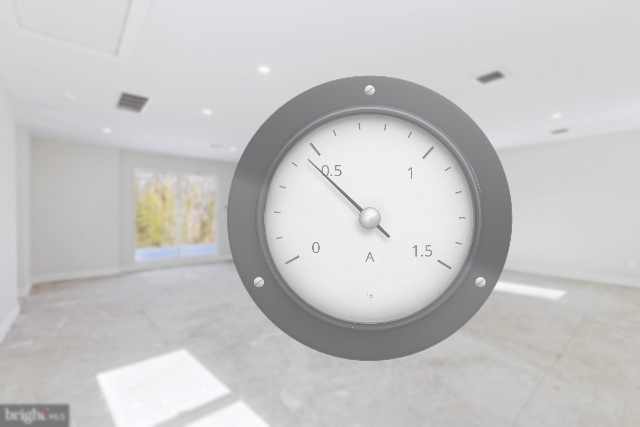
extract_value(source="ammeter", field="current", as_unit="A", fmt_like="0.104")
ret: 0.45
